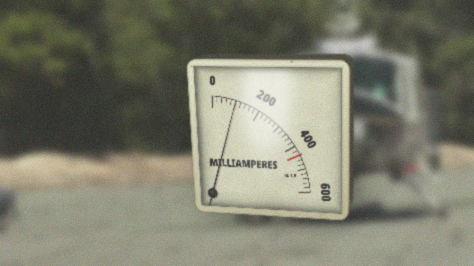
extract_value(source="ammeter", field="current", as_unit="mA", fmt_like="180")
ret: 100
